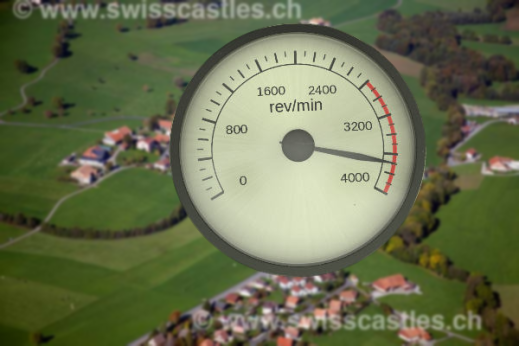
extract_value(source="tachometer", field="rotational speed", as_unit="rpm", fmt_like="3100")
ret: 3700
